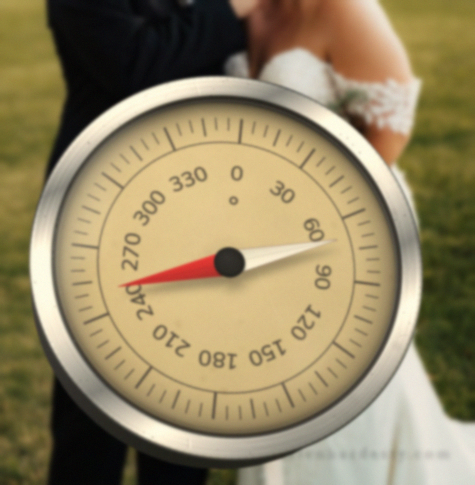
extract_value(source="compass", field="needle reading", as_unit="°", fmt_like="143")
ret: 250
